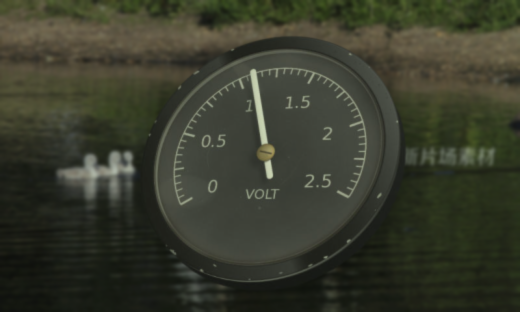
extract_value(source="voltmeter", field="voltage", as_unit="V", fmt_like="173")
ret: 1.1
